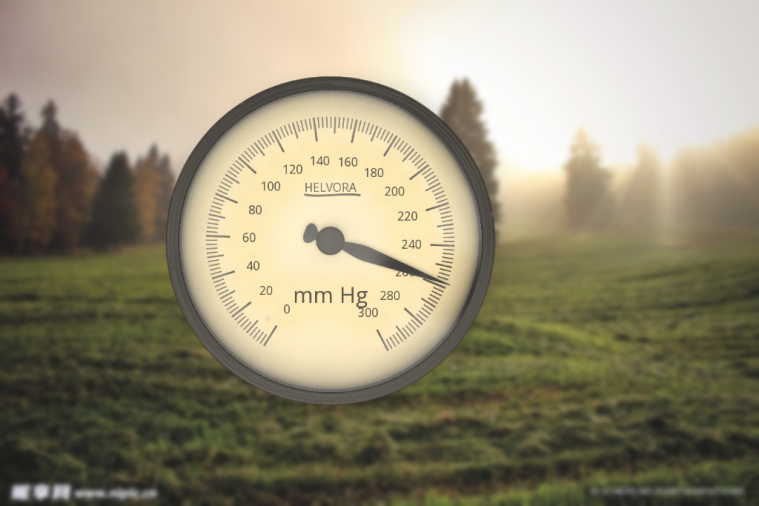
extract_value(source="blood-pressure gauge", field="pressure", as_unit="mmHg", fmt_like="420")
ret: 258
